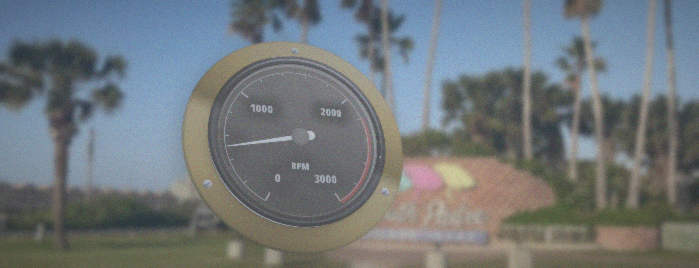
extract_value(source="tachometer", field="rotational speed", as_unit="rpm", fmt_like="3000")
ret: 500
